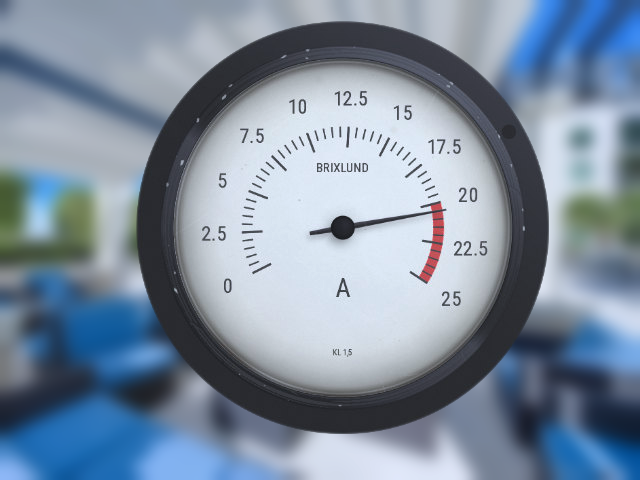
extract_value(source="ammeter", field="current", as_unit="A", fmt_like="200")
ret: 20.5
